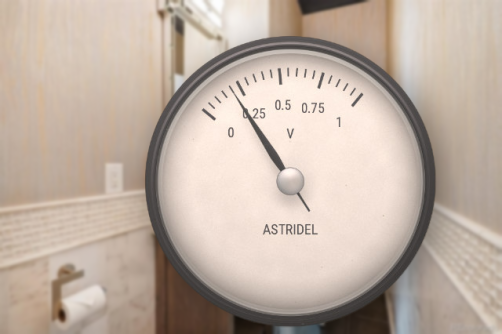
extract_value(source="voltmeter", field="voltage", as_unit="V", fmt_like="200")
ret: 0.2
